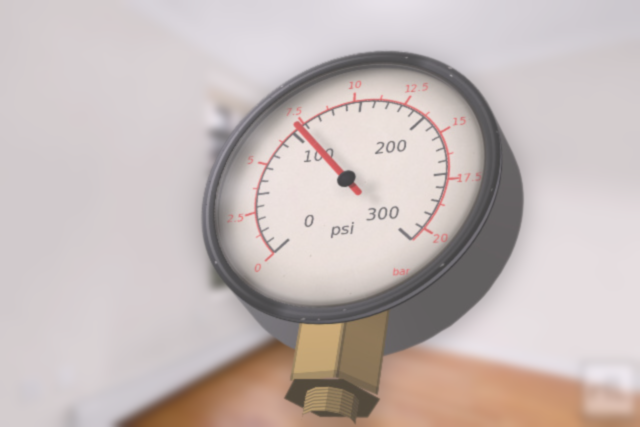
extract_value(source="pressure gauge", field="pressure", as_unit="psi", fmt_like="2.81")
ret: 105
